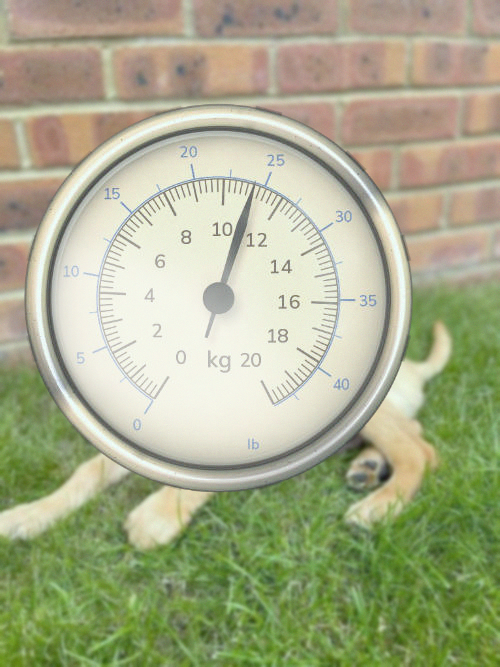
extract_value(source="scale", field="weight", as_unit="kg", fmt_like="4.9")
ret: 11
